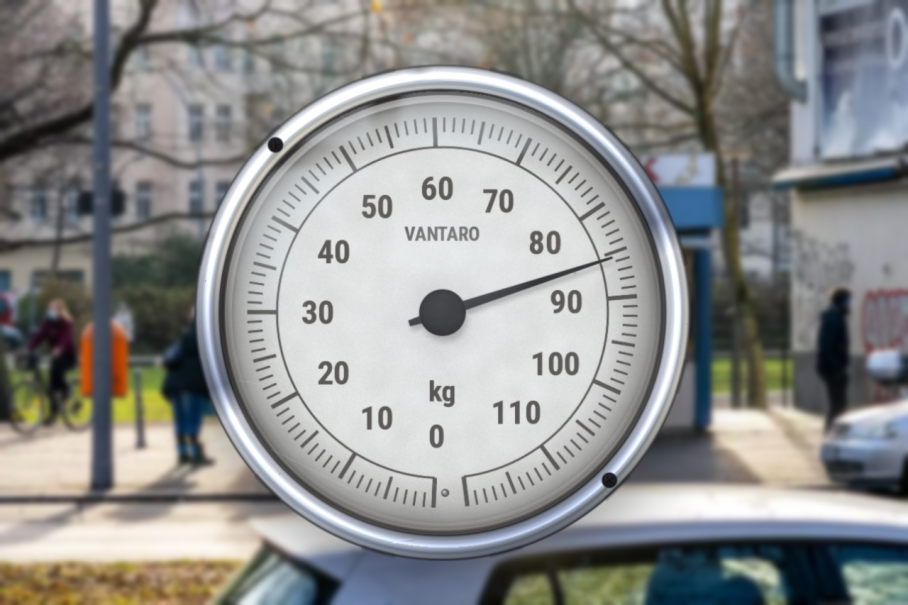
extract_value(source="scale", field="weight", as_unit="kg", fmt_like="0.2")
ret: 85.5
